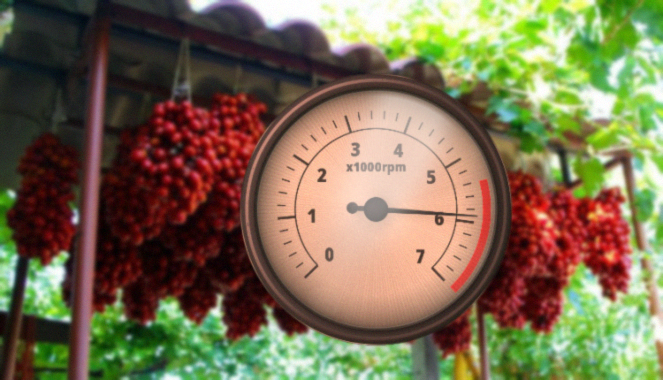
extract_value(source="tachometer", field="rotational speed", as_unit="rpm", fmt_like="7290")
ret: 5900
